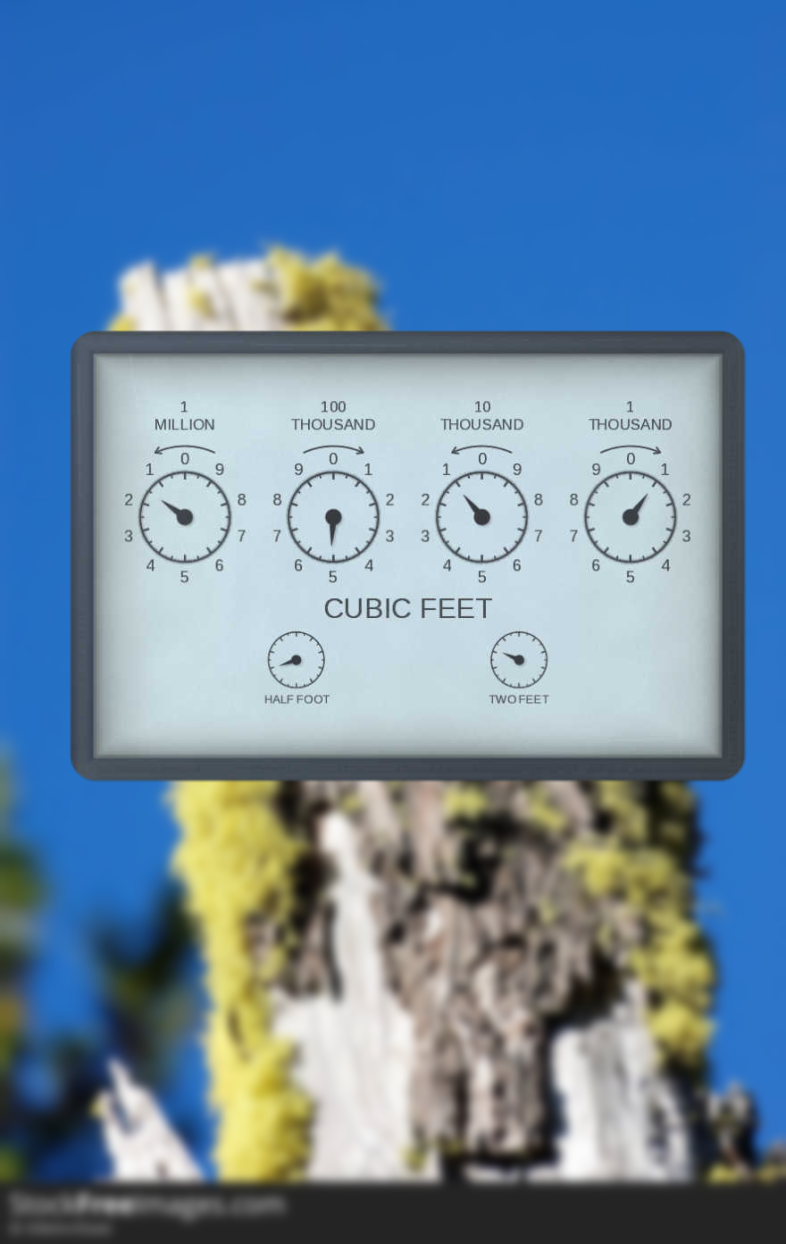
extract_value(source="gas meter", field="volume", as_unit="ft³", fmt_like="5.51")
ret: 151100
